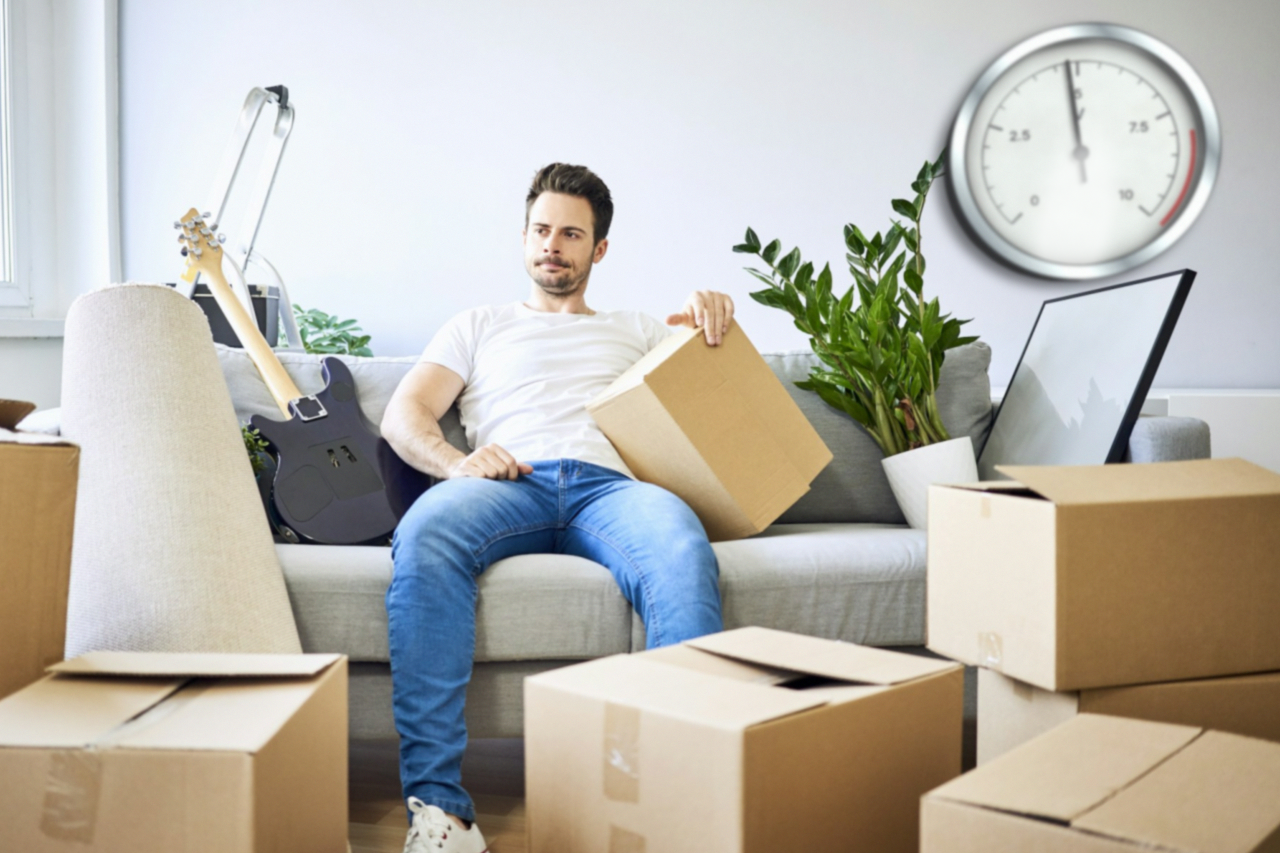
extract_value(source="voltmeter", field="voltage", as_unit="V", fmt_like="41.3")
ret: 4.75
